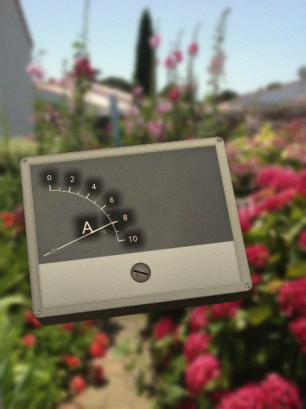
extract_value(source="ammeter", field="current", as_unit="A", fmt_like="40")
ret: 8
